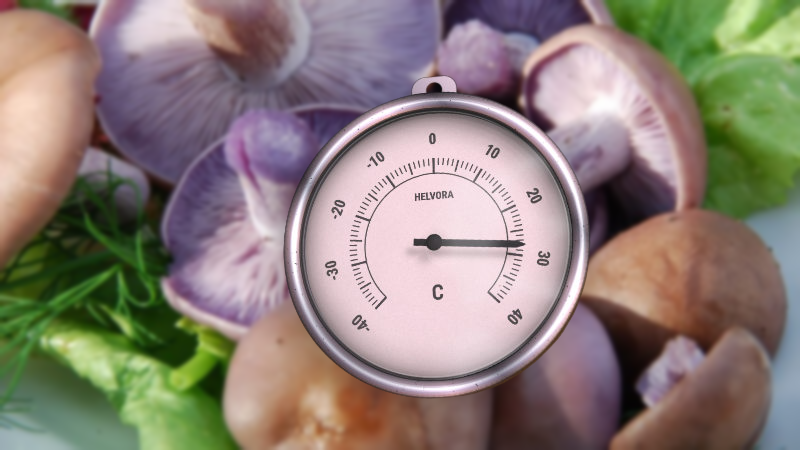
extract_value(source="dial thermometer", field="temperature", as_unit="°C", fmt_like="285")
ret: 28
